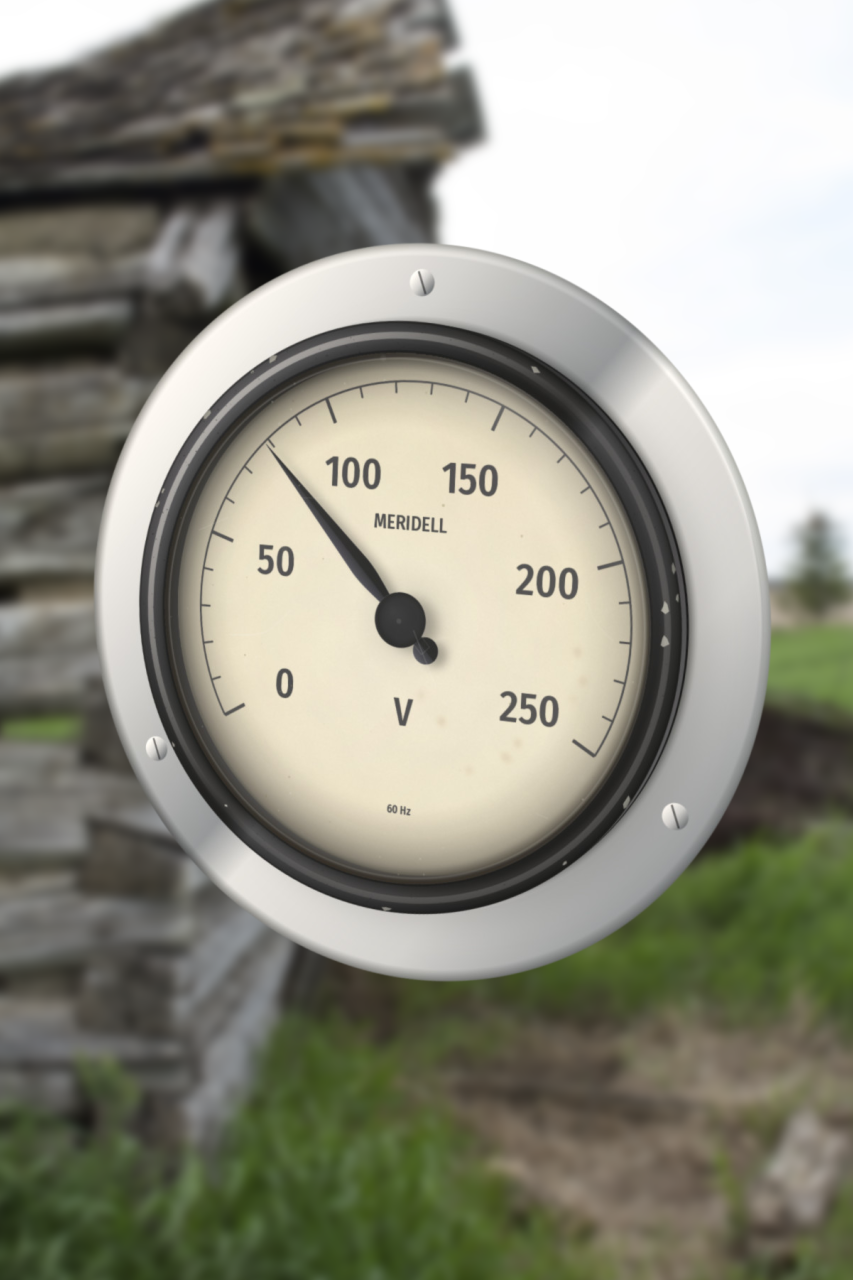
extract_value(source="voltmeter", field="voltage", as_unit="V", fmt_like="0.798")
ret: 80
